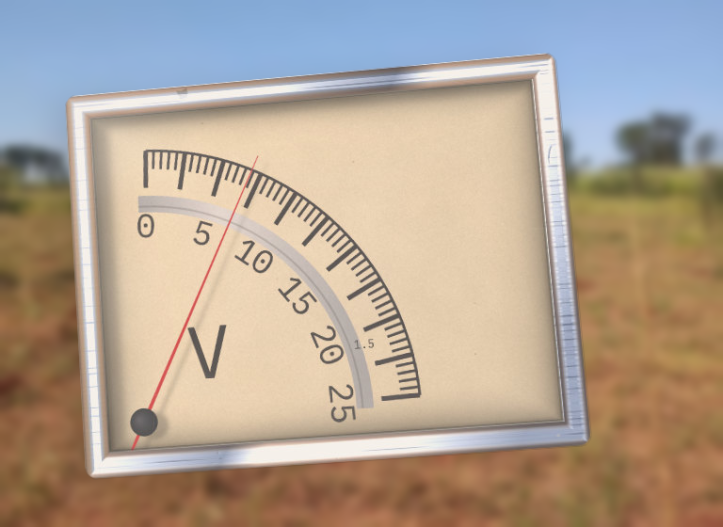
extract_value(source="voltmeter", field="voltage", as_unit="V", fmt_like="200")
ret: 7
